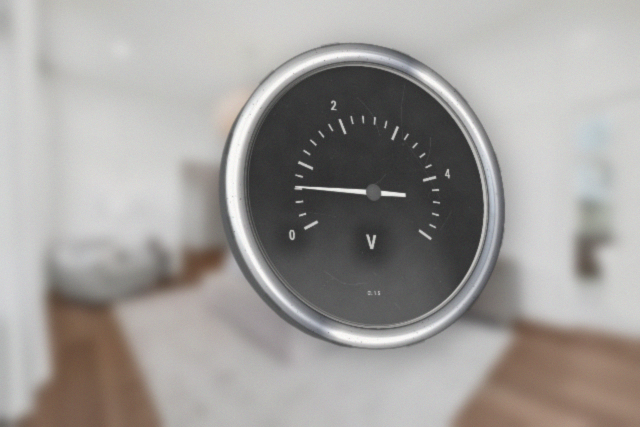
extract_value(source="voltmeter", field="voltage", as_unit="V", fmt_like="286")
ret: 0.6
